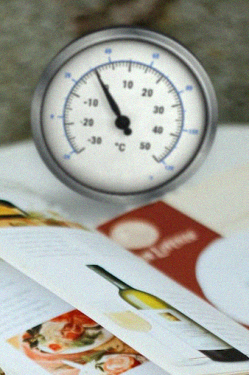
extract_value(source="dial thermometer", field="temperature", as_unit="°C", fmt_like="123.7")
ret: 0
